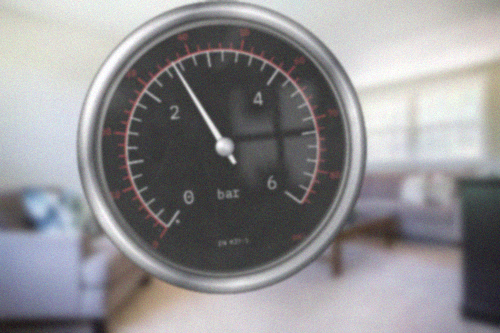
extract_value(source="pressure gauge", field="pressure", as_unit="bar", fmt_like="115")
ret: 2.5
